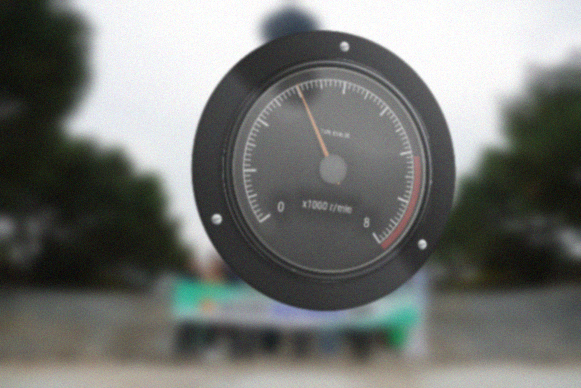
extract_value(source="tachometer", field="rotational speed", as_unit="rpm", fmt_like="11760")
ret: 3000
